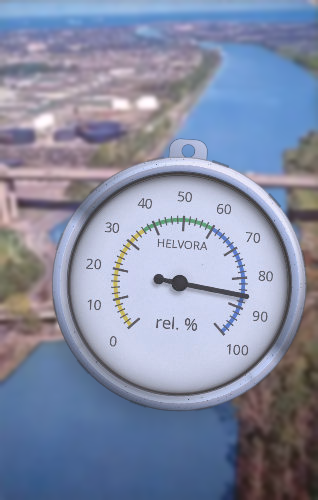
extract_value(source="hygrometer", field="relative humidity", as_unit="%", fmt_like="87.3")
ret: 86
